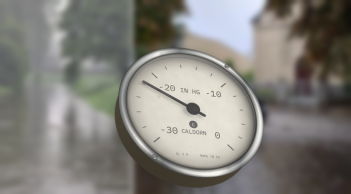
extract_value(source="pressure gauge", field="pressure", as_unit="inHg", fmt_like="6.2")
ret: -22
